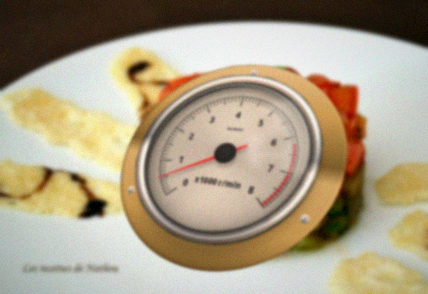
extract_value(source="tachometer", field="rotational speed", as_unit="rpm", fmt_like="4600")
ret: 500
